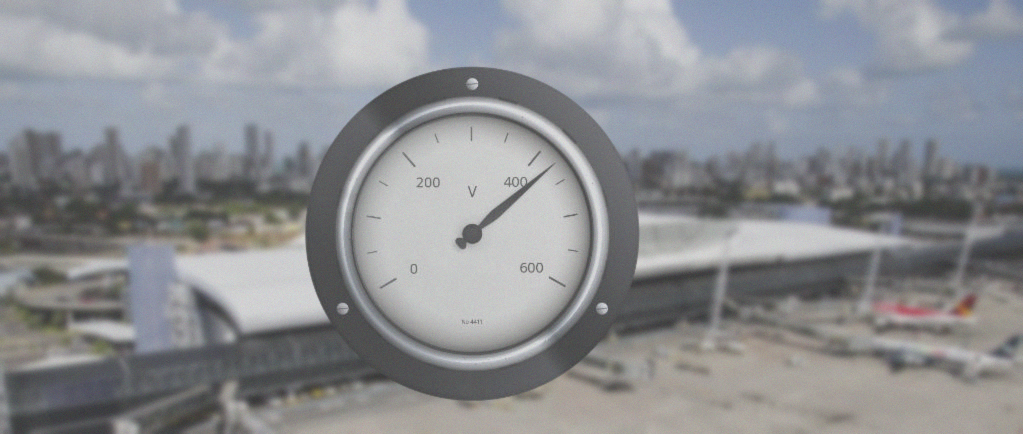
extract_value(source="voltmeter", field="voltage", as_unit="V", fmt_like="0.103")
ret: 425
